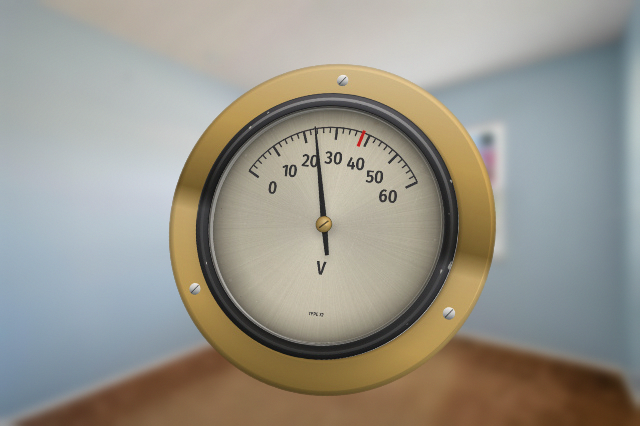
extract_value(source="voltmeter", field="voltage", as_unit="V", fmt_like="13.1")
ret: 24
